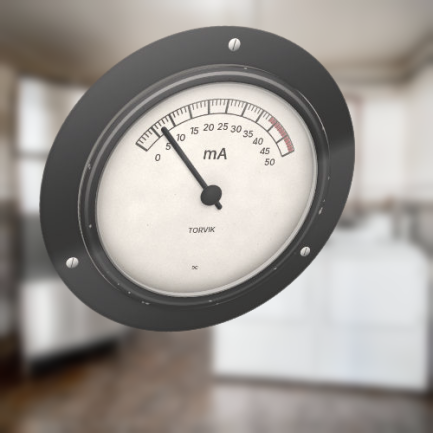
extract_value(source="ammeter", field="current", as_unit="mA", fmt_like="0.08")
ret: 7
